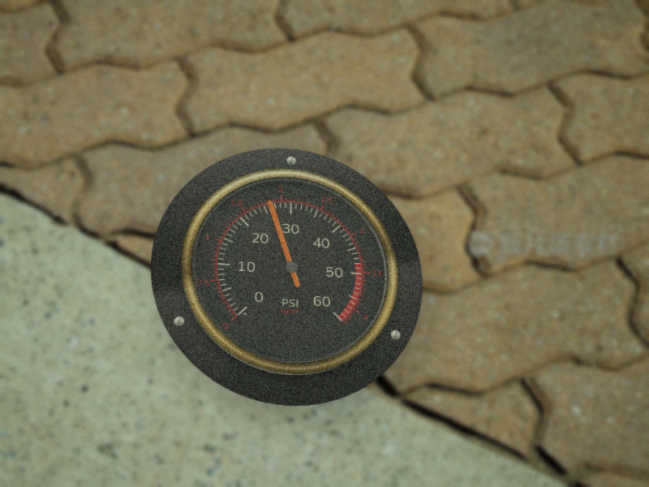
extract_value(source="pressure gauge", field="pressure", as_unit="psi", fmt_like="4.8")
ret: 26
